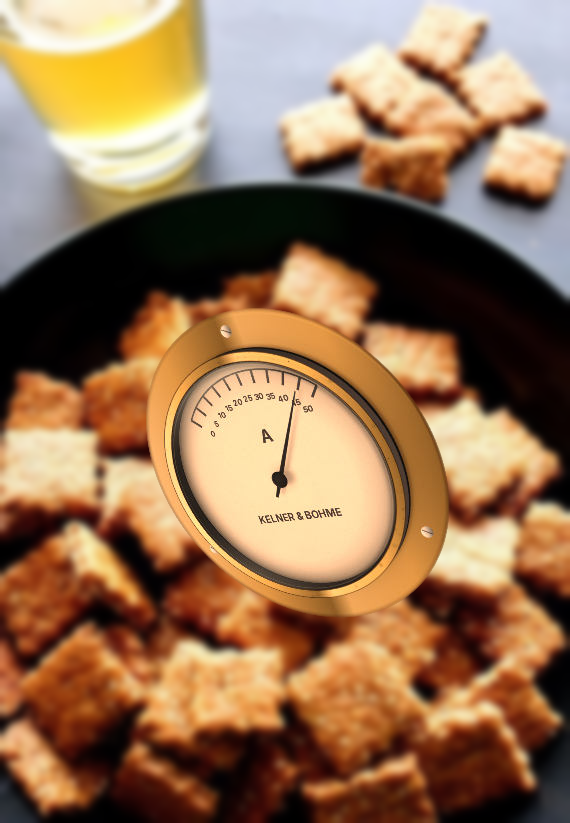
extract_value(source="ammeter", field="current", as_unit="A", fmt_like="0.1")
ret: 45
